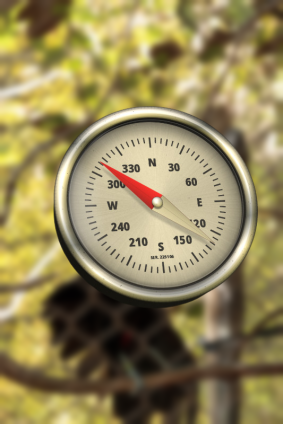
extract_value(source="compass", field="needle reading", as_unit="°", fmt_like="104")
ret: 310
